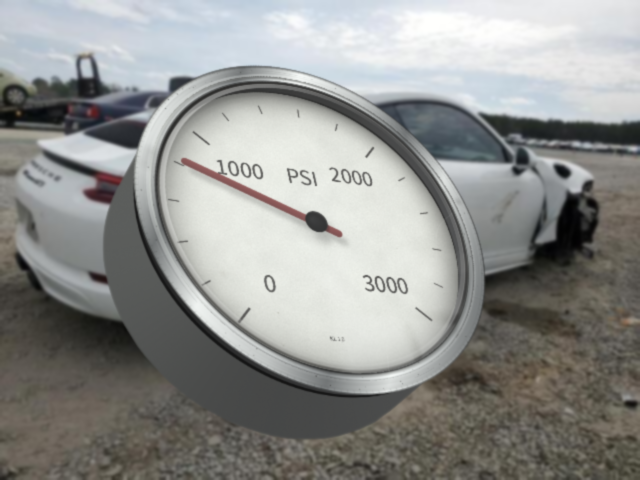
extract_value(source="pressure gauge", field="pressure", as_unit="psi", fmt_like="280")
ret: 800
